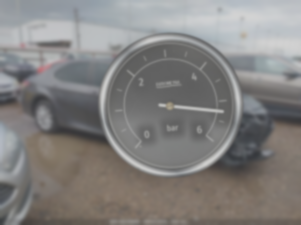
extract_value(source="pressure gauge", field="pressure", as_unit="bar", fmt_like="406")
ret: 5.25
